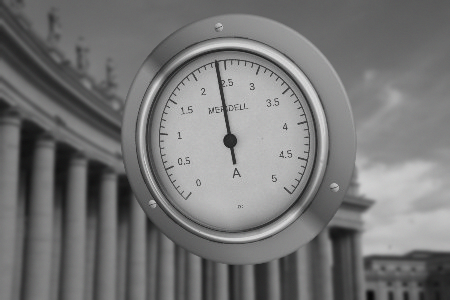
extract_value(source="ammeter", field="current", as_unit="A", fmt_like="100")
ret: 2.4
